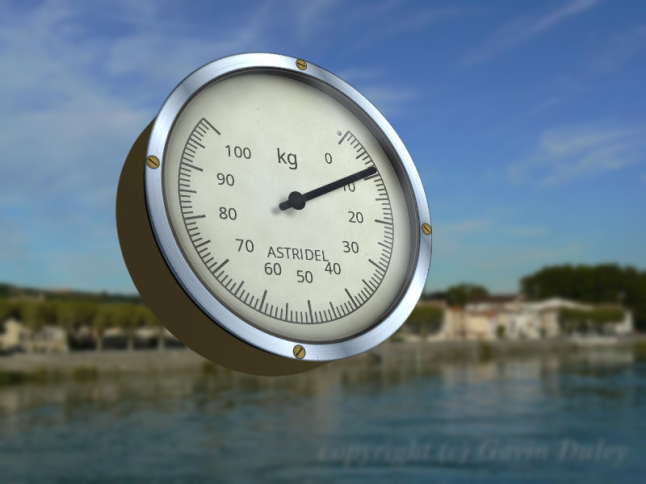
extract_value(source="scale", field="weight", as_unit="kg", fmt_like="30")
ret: 9
